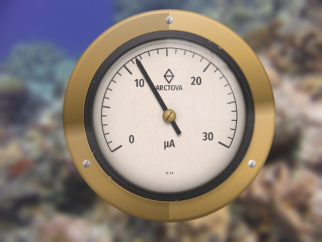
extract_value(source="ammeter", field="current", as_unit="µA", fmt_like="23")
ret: 11.5
